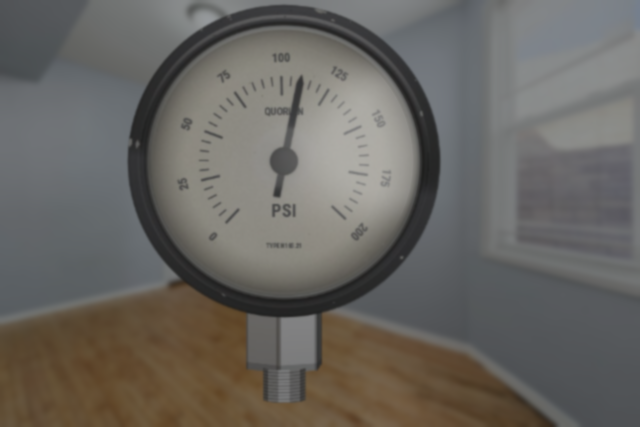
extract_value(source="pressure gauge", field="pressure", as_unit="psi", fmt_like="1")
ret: 110
